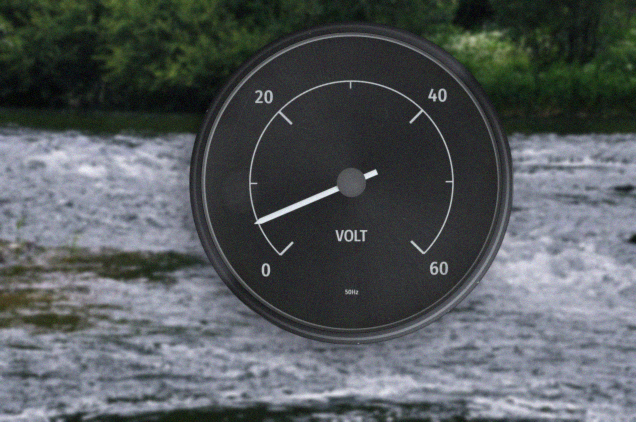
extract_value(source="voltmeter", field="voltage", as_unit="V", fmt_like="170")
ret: 5
